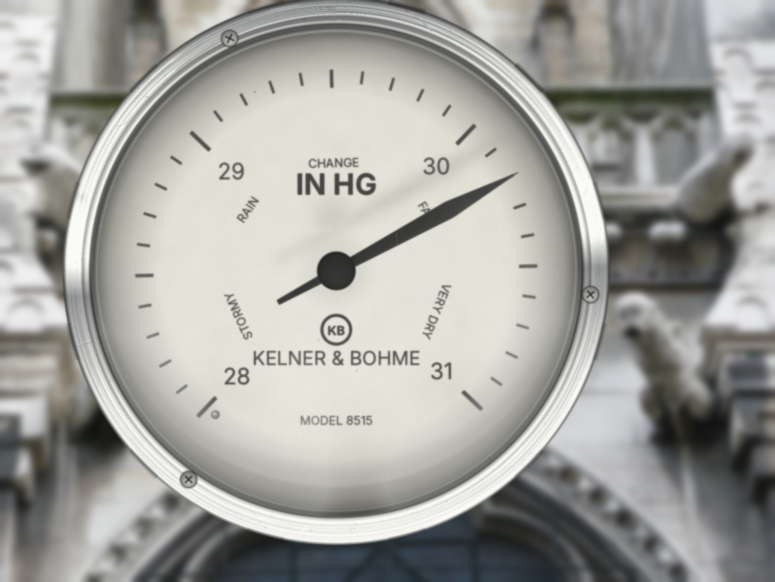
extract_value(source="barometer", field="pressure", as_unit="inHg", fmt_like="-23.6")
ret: 30.2
